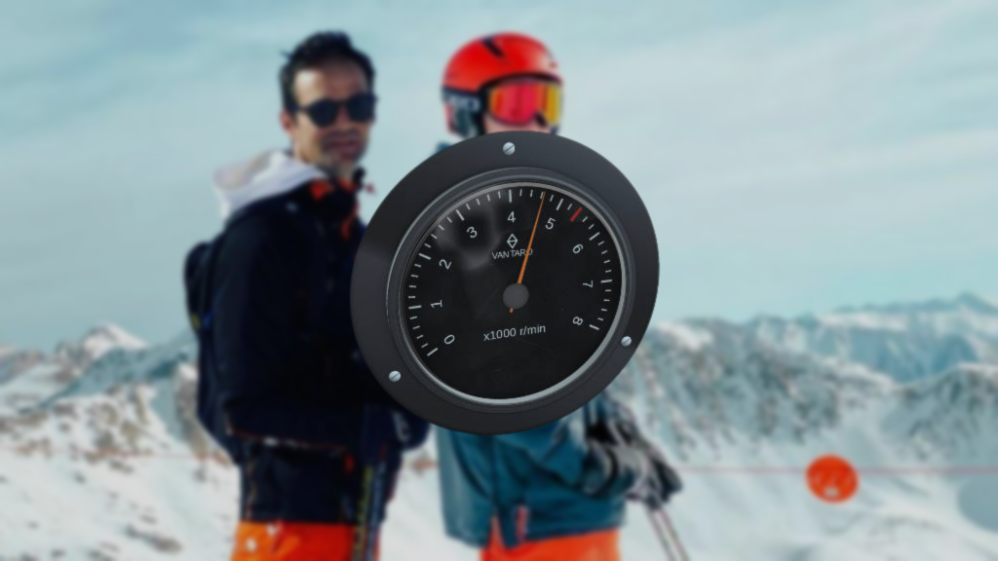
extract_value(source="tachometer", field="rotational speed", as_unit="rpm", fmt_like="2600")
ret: 4600
